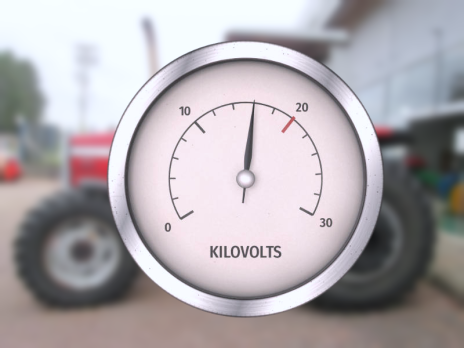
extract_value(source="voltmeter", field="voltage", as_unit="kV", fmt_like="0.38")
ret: 16
